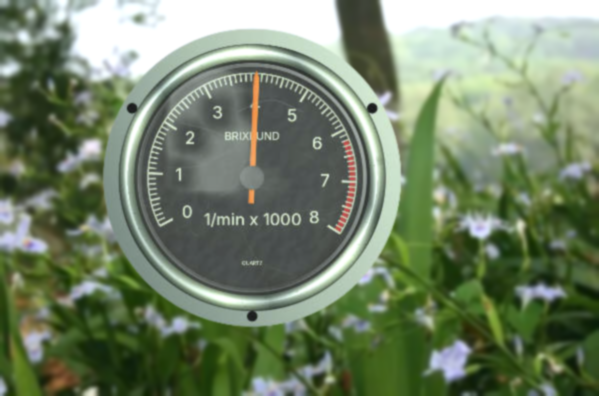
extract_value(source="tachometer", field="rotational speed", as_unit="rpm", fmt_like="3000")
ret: 4000
